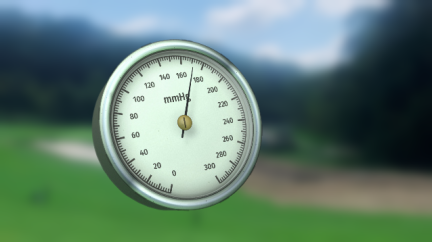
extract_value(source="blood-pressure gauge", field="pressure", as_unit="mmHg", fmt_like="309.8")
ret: 170
